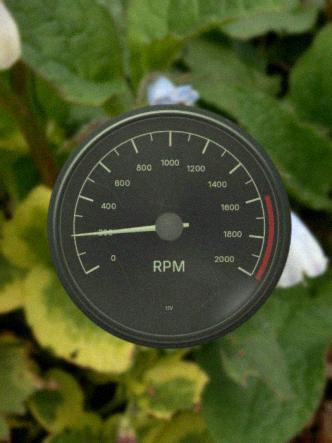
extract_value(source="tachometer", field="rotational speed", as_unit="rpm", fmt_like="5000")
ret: 200
